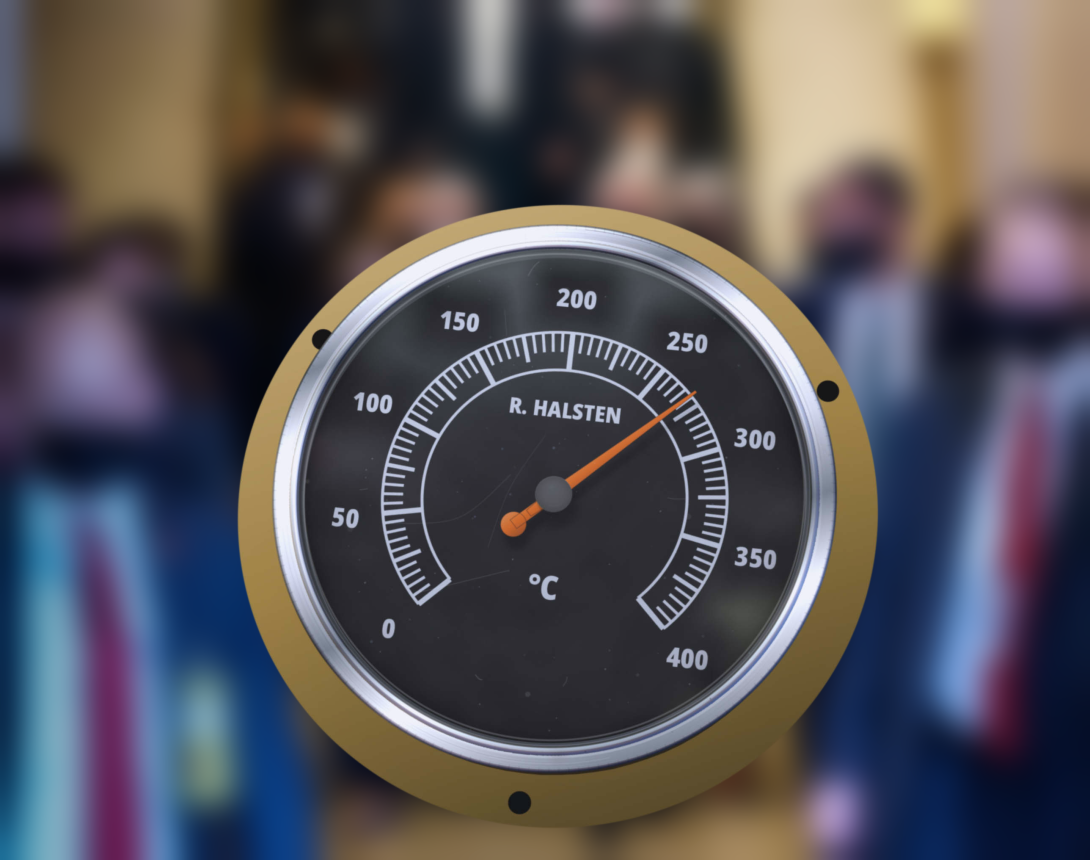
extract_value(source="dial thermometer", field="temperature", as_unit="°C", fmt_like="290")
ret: 270
